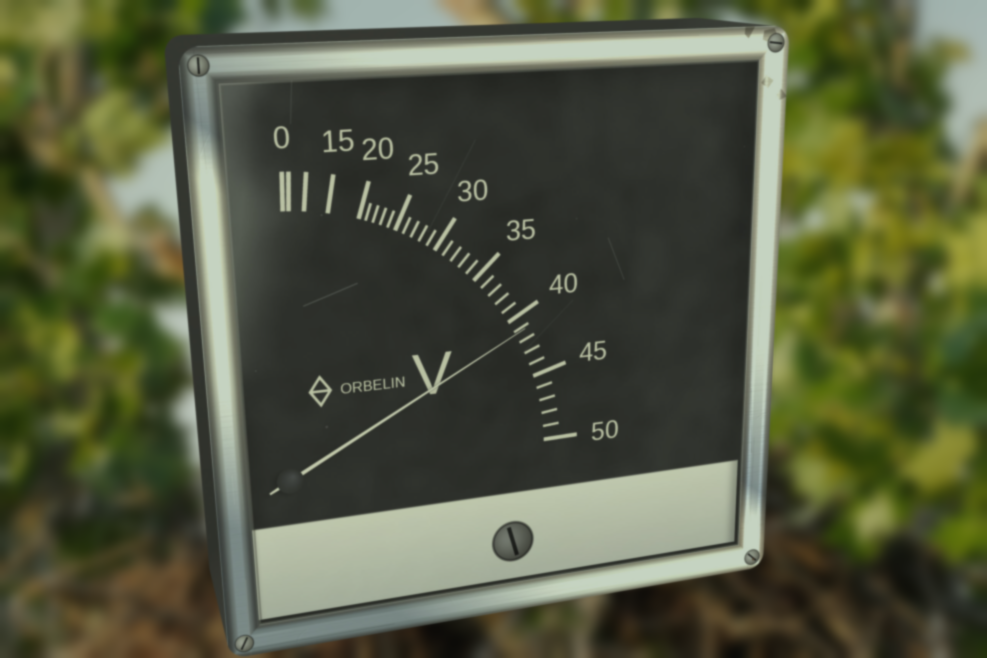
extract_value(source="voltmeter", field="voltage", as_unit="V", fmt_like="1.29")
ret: 41
